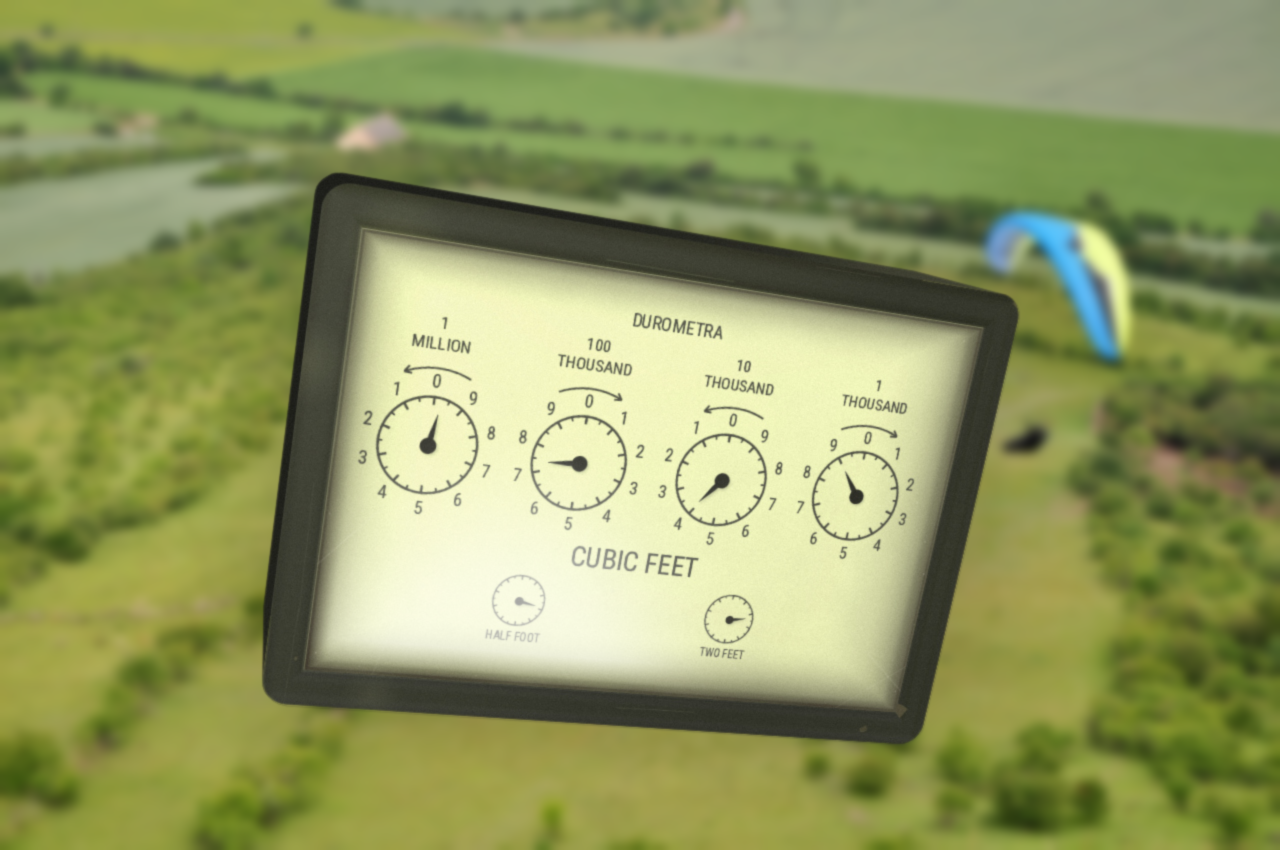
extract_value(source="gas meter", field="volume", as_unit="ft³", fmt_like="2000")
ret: 973900
